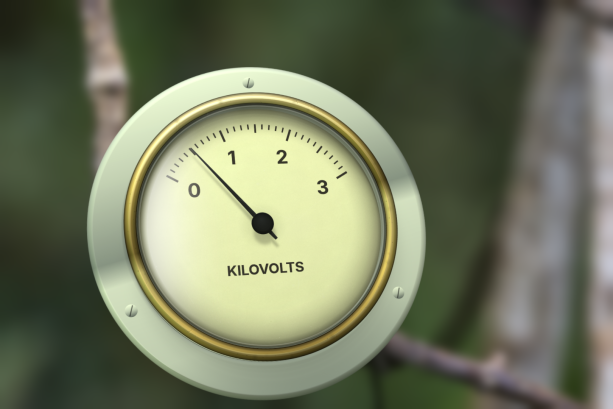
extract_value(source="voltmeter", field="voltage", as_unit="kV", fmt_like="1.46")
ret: 0.5
